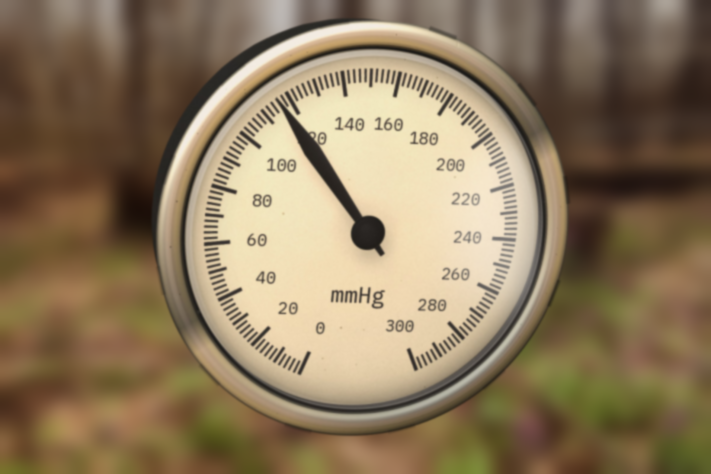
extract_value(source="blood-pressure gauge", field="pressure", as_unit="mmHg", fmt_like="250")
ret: 116
